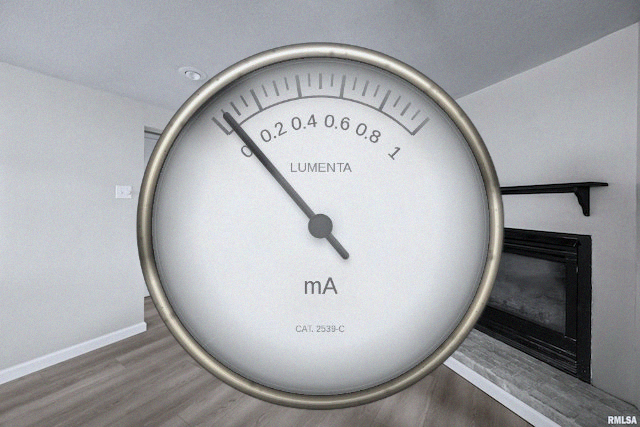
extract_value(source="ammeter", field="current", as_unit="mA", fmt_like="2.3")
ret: 0.05
